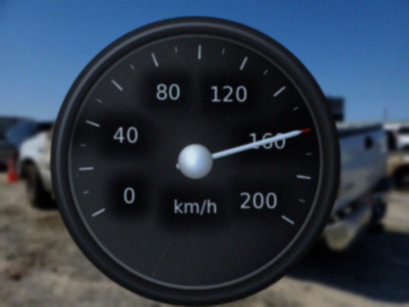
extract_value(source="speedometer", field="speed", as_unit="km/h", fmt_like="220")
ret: 160
